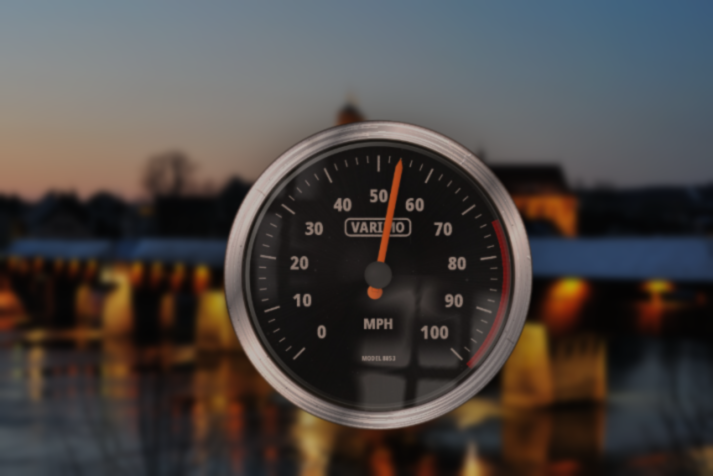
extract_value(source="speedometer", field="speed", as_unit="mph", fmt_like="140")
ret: 54
